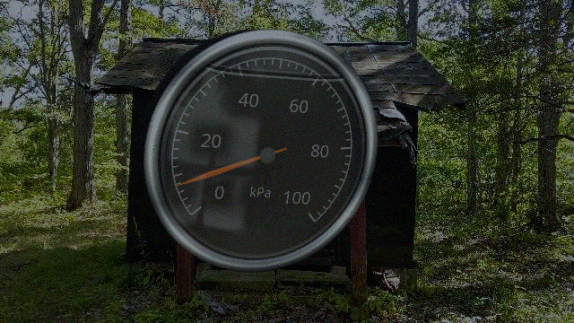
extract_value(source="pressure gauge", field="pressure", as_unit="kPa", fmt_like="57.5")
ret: 8
